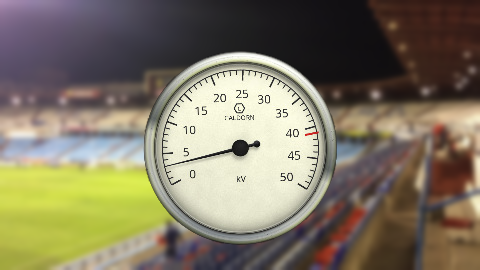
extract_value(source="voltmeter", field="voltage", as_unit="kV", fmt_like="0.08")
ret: 3
